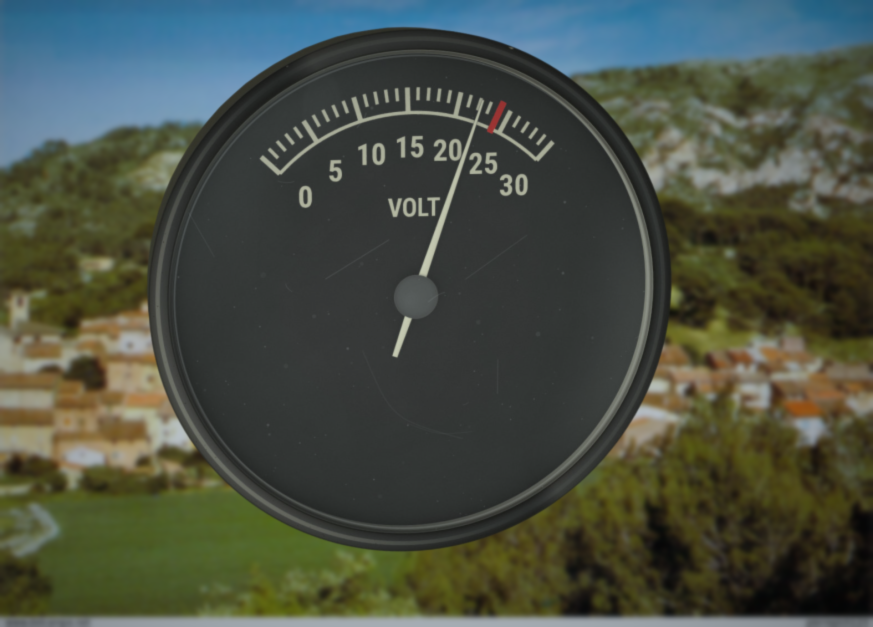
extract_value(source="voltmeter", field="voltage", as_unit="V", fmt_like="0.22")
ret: 22
